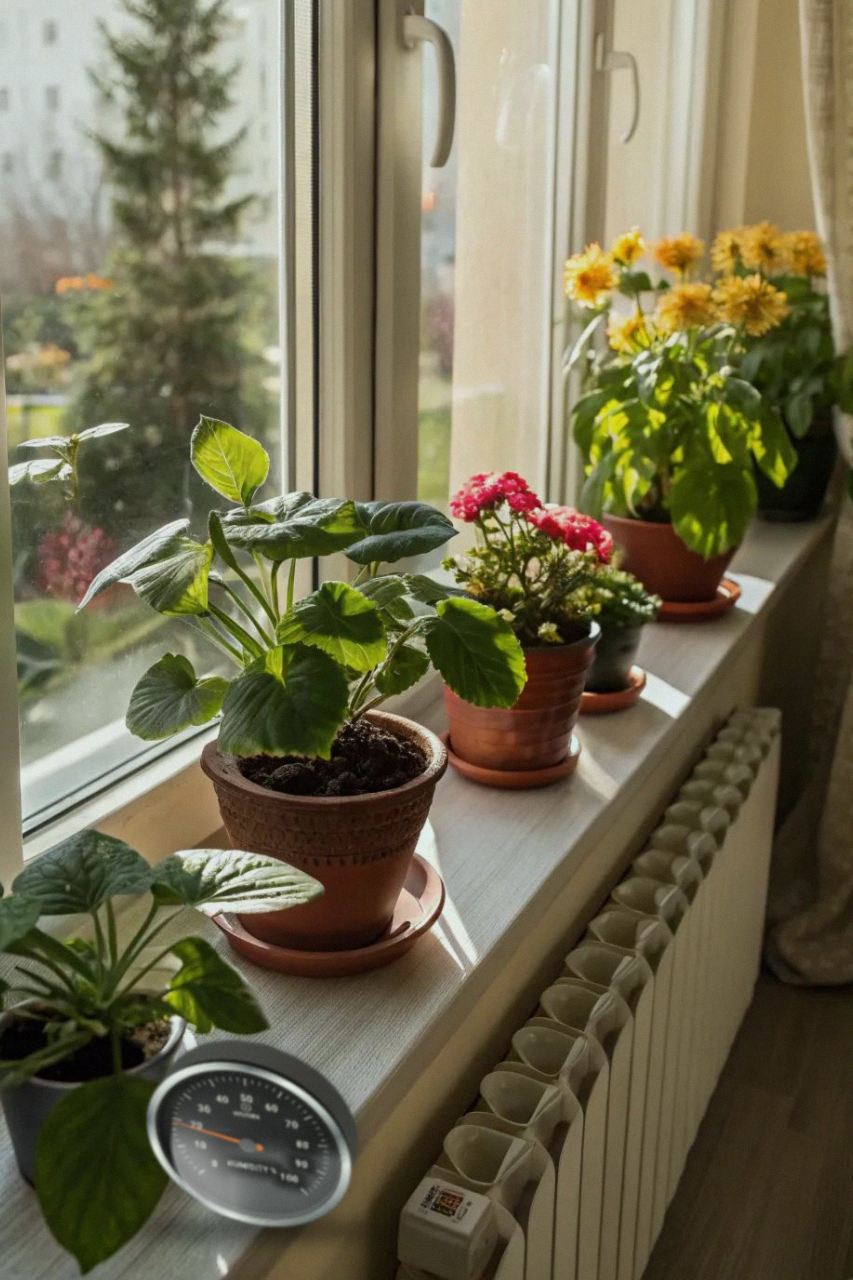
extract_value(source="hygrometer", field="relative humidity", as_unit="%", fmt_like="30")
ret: 20
